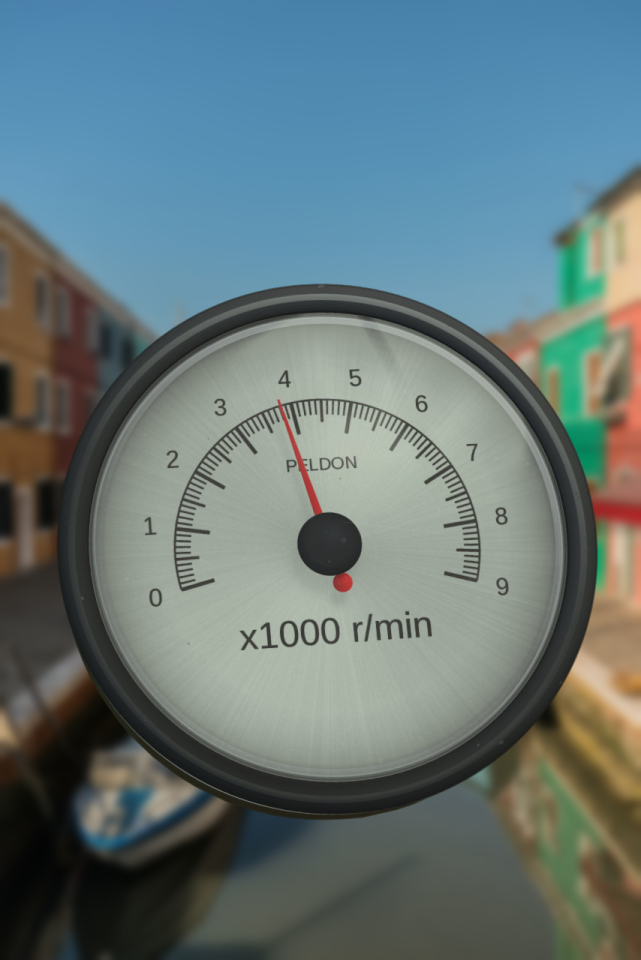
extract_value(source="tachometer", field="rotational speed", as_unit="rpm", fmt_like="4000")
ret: 3800
